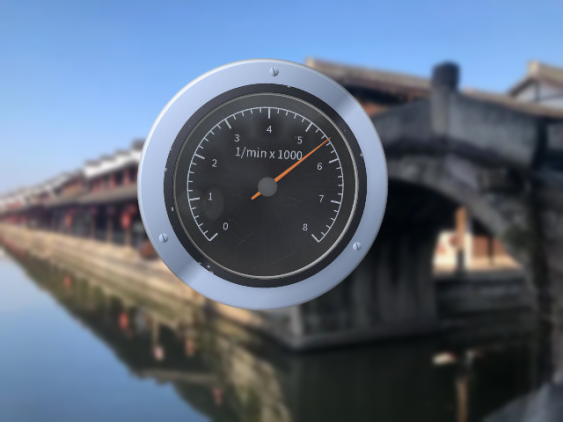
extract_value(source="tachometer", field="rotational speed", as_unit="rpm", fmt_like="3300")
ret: 5500
